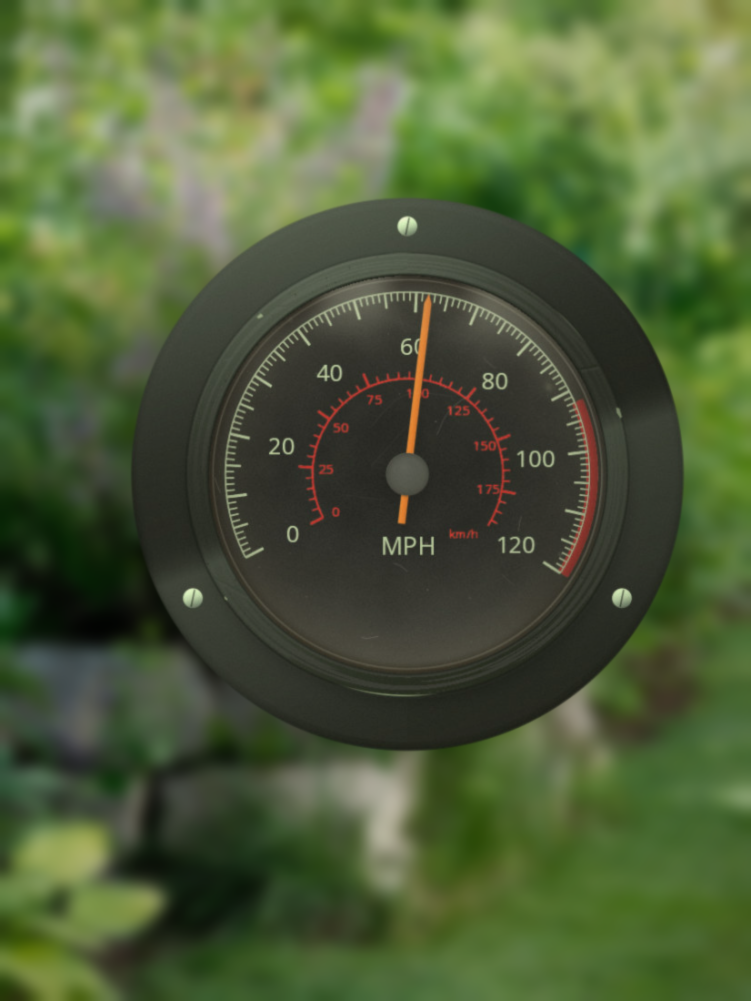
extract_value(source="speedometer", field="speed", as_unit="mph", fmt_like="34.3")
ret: 62
